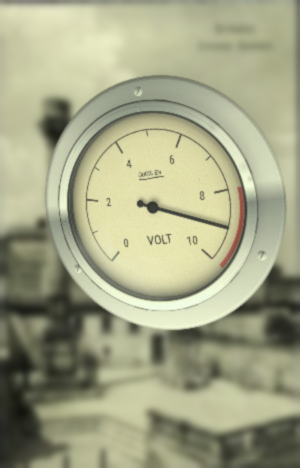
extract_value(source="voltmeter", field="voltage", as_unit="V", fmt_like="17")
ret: 9
